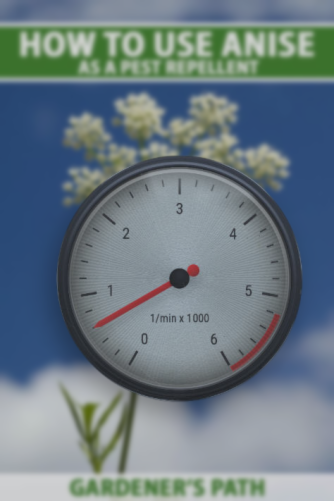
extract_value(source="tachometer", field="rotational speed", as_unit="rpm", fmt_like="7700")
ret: 600
